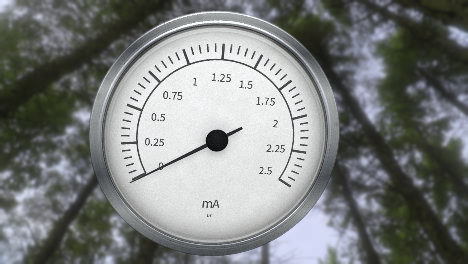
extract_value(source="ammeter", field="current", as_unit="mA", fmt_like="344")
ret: 0
